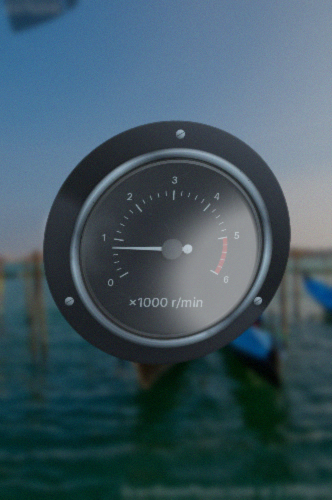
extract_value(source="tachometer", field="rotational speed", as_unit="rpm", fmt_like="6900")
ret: 800
